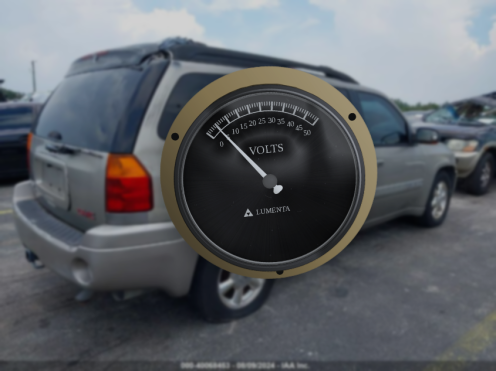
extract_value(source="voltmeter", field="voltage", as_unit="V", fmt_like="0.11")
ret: 5
